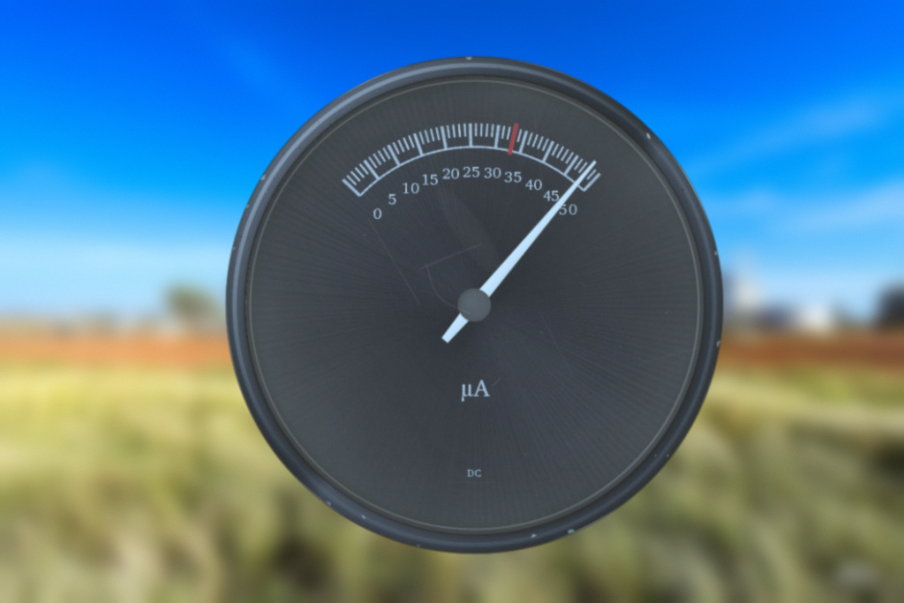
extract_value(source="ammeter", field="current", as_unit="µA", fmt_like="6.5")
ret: 48
